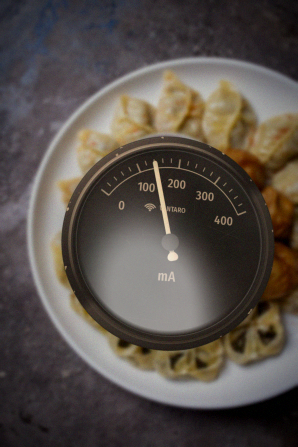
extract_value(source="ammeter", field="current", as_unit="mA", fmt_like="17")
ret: 140
